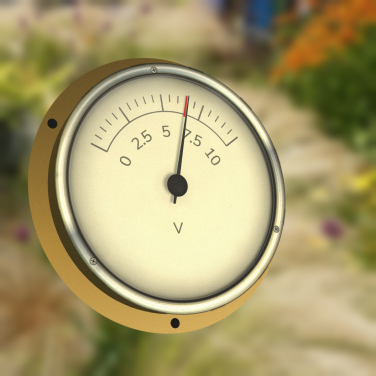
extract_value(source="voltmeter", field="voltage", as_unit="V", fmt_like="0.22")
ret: 6.5
